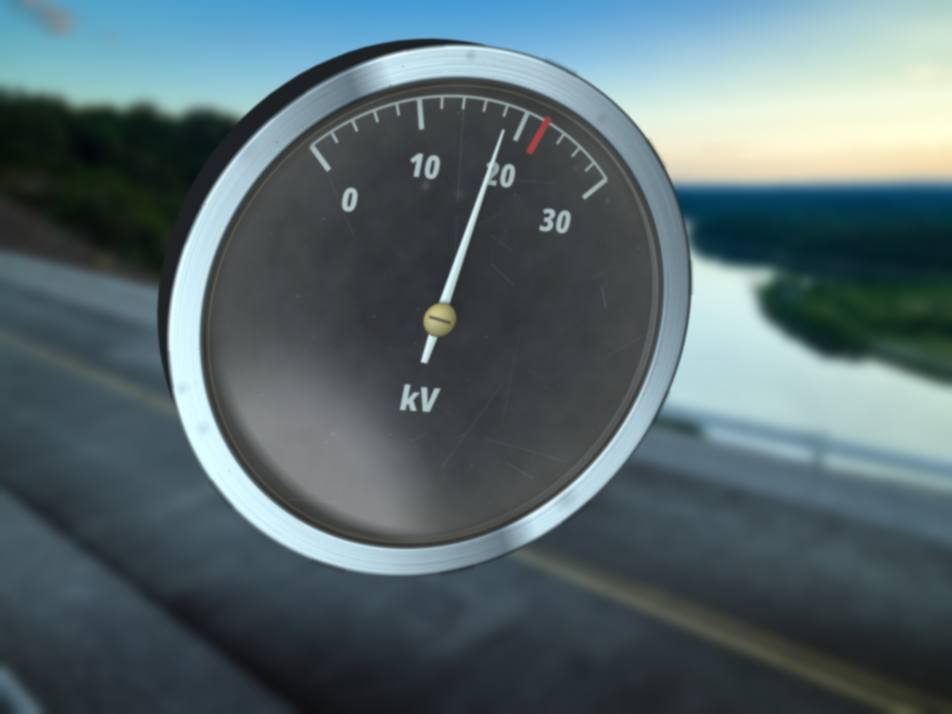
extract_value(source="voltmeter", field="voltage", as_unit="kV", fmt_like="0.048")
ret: 18
